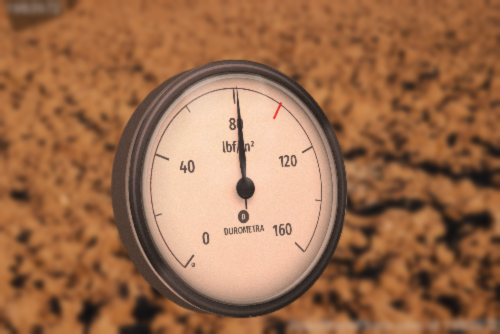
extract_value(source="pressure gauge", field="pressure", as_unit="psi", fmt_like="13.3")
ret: 80
